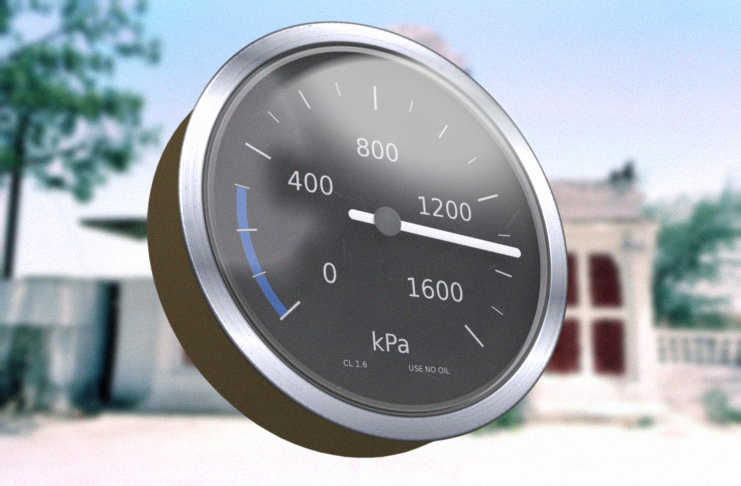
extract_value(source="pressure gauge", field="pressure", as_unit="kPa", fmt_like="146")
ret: 1350
